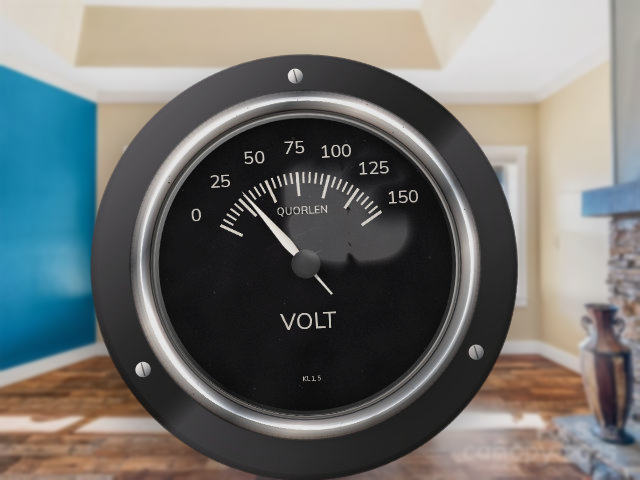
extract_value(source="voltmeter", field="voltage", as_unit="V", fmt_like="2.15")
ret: 30
